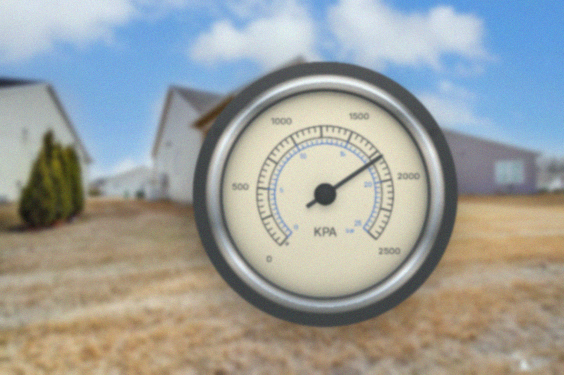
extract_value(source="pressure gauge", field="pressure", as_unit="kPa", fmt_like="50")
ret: 1800
